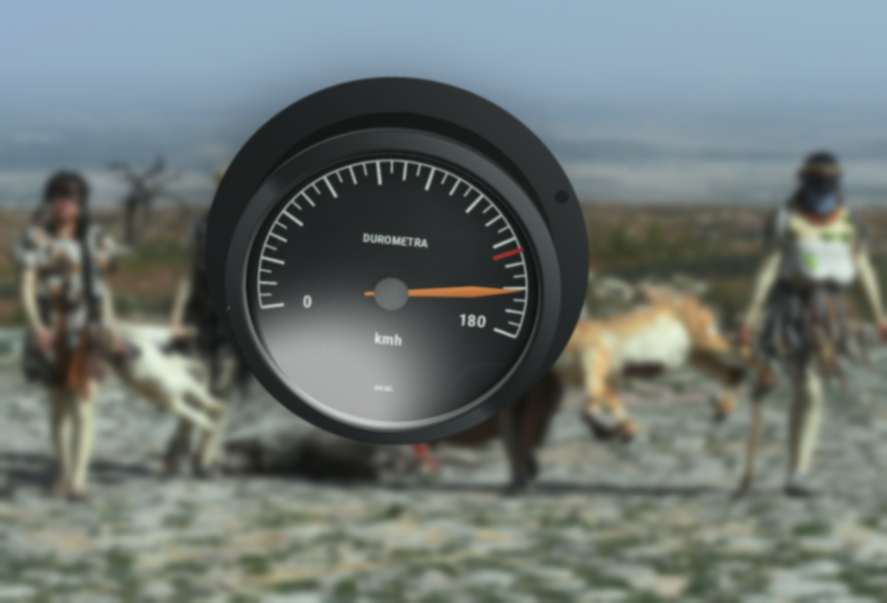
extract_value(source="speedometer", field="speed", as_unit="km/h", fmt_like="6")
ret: 160
